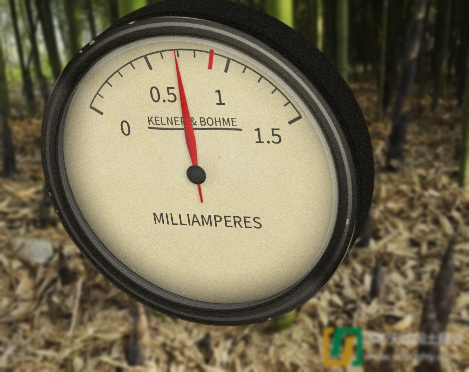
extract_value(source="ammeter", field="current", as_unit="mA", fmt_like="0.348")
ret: 0.7
